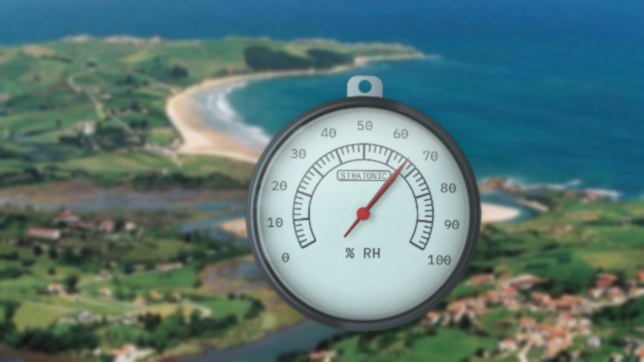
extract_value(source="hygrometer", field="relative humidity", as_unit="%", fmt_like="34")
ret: 66
